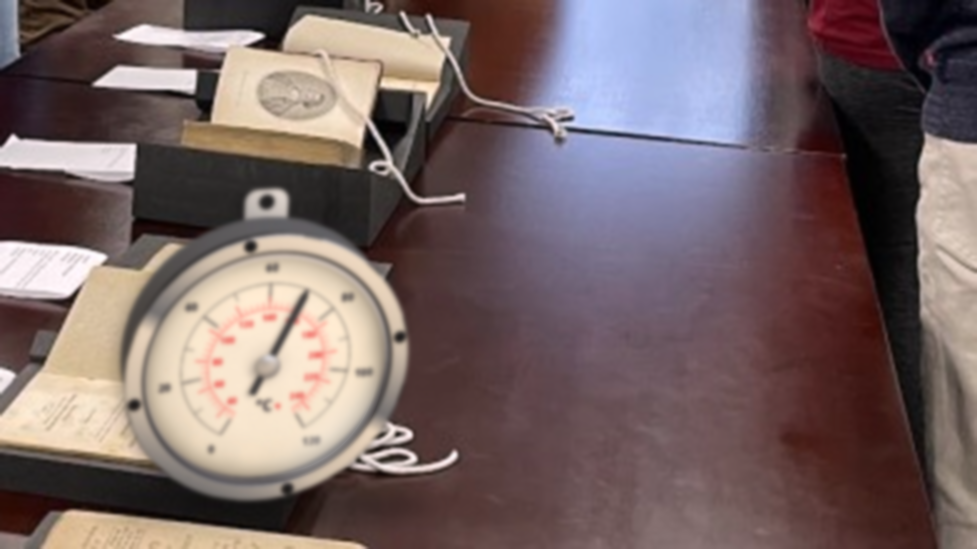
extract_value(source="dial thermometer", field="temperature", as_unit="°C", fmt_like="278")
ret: 70
